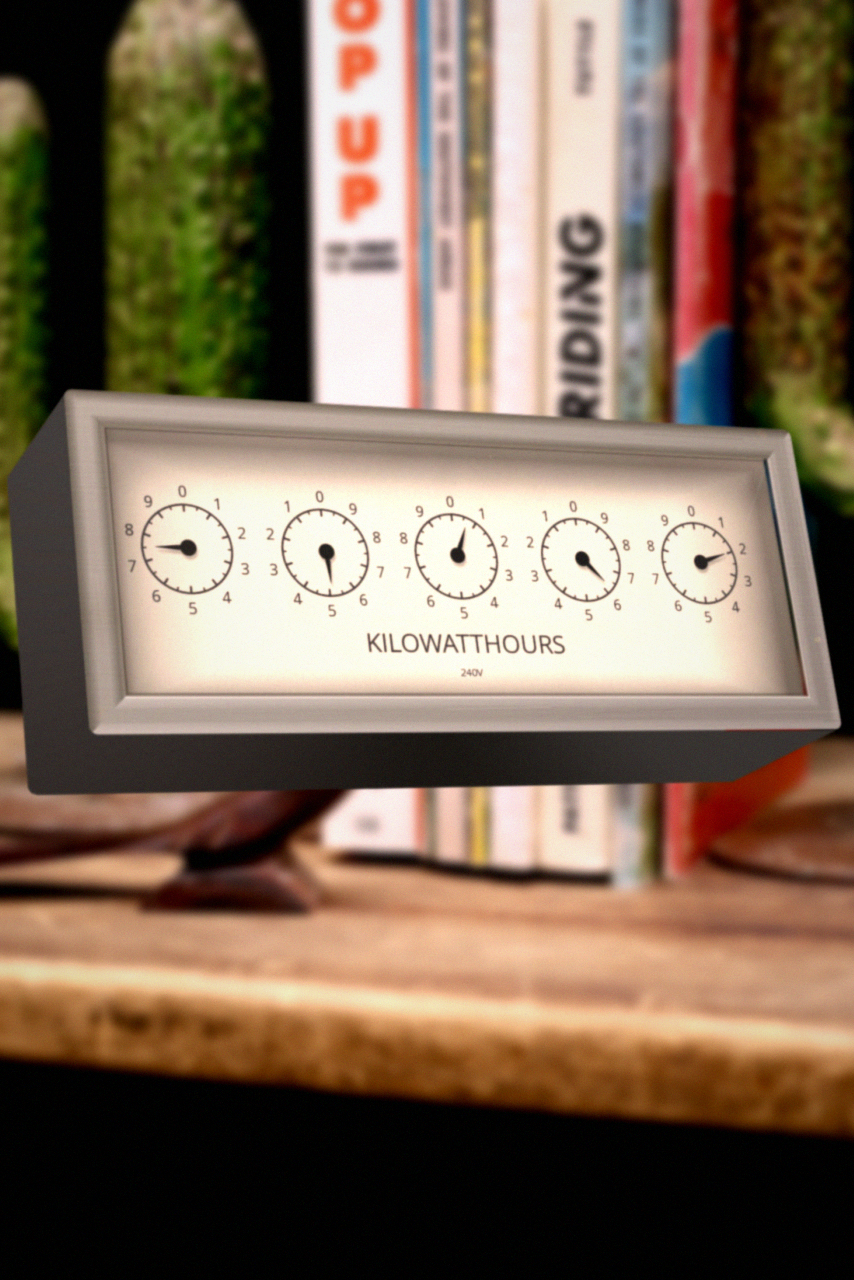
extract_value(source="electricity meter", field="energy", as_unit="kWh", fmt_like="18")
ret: 75062
